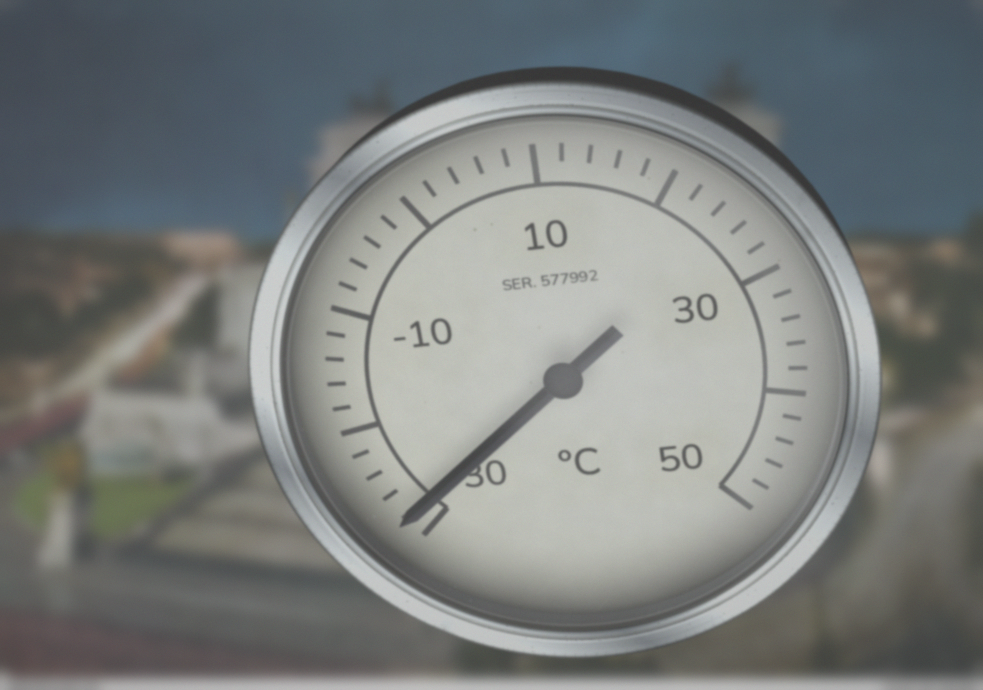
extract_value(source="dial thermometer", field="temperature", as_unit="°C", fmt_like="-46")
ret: -28
